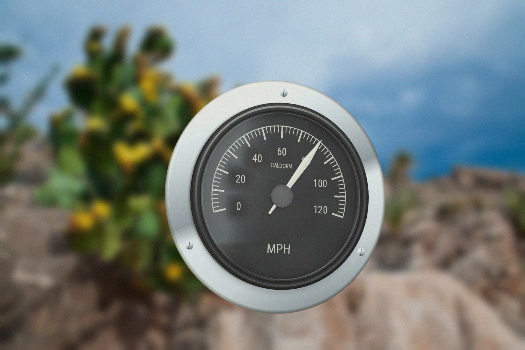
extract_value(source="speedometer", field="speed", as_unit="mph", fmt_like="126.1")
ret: 80
